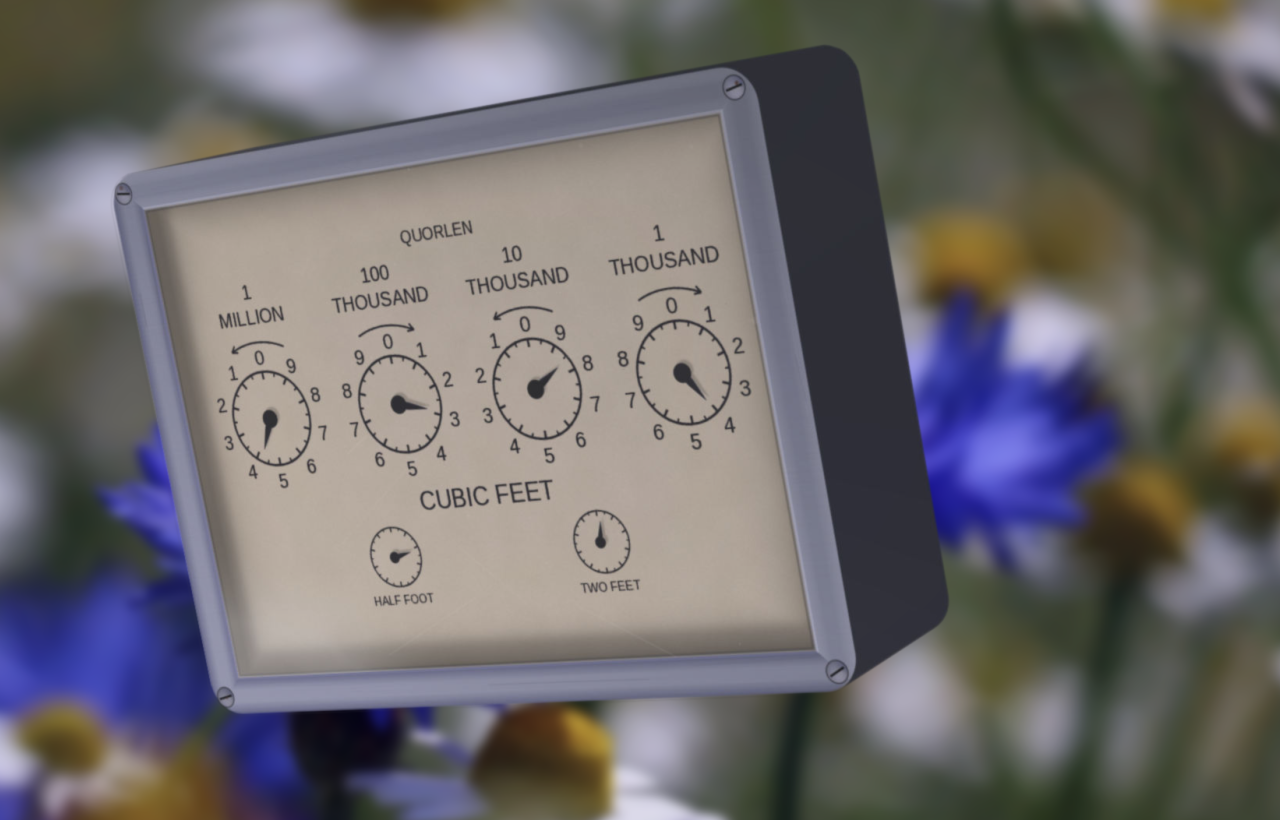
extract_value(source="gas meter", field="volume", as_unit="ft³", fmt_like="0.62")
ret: 428400
